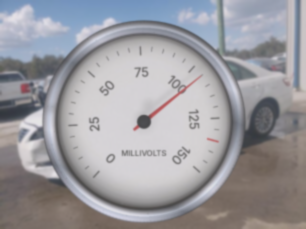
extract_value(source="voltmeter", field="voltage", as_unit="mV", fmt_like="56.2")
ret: 105
